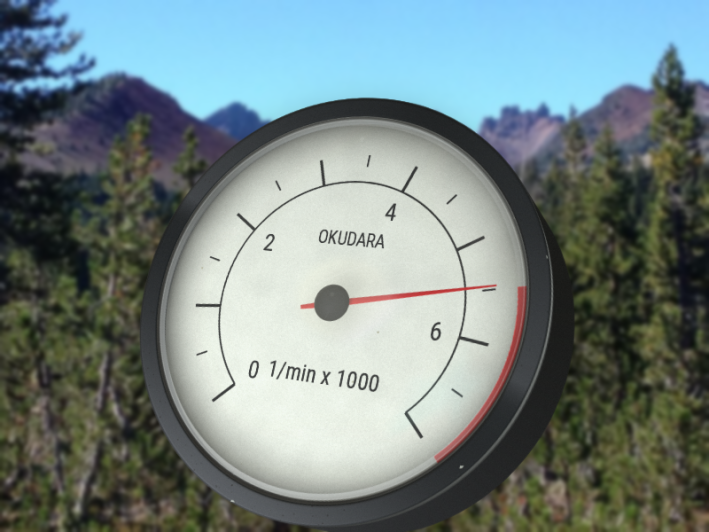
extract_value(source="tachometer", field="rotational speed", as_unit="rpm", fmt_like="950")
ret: 5500
